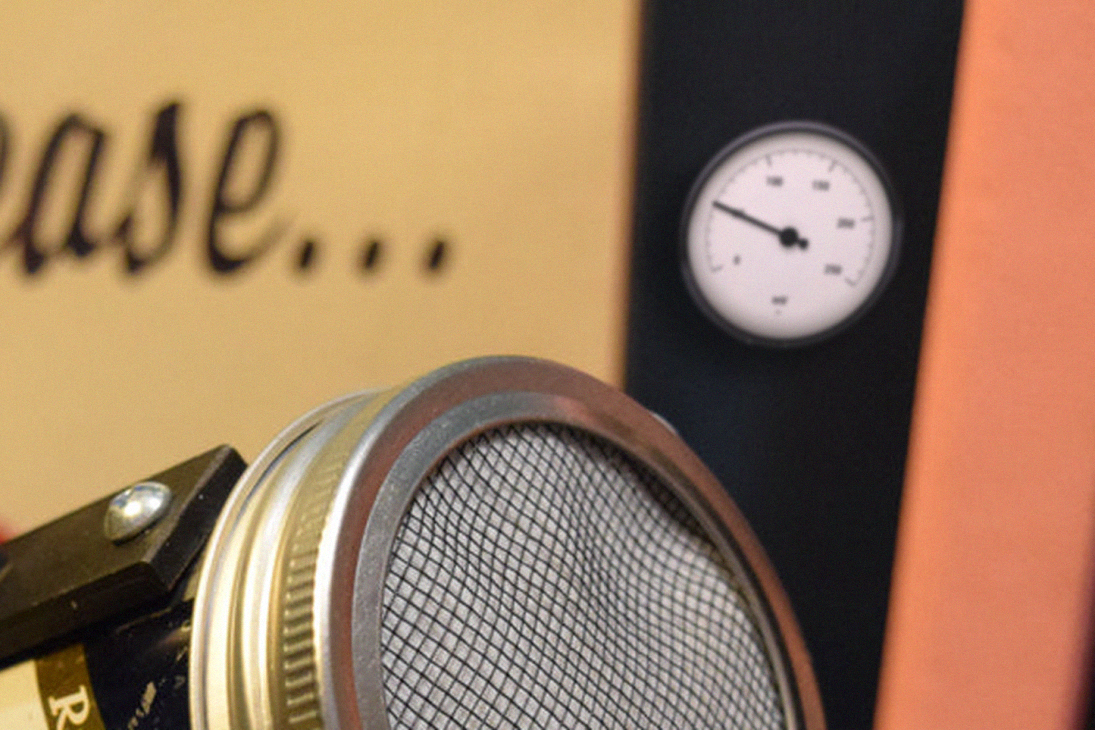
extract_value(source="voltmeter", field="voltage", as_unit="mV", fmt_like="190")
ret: 50
